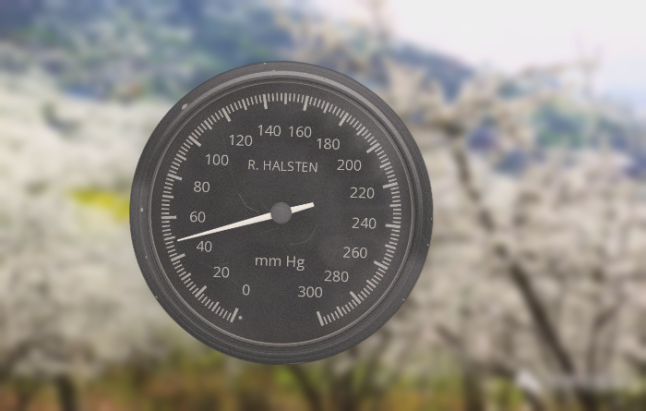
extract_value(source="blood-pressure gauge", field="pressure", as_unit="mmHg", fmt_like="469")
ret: 48
